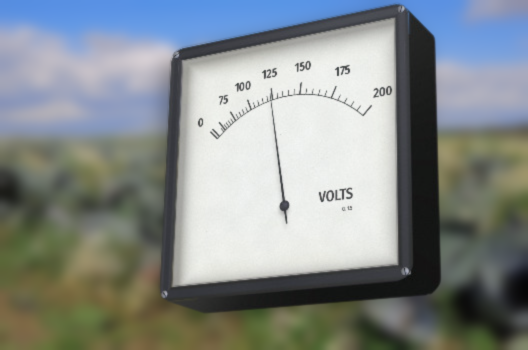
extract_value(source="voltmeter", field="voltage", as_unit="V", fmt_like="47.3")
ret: 125
